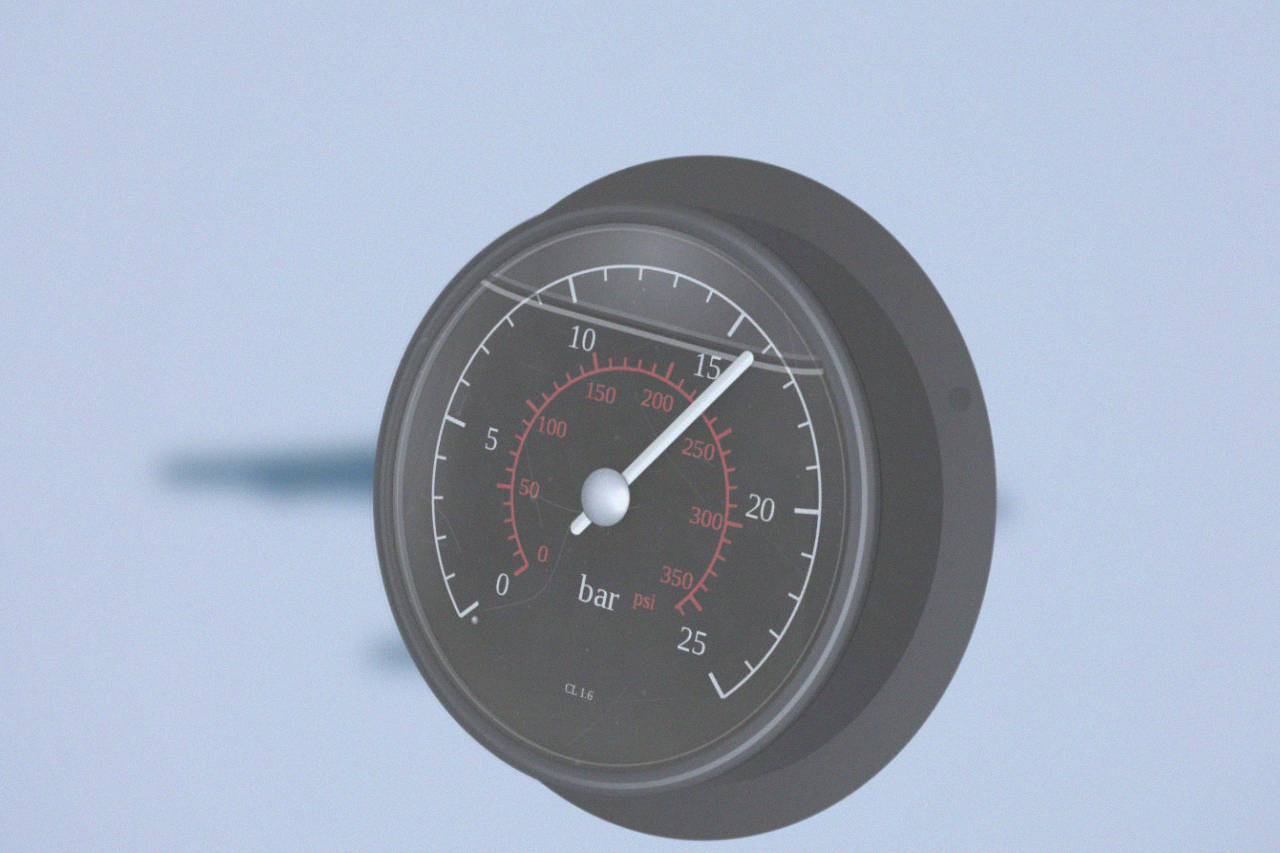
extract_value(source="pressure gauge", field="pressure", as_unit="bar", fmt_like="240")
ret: 16
